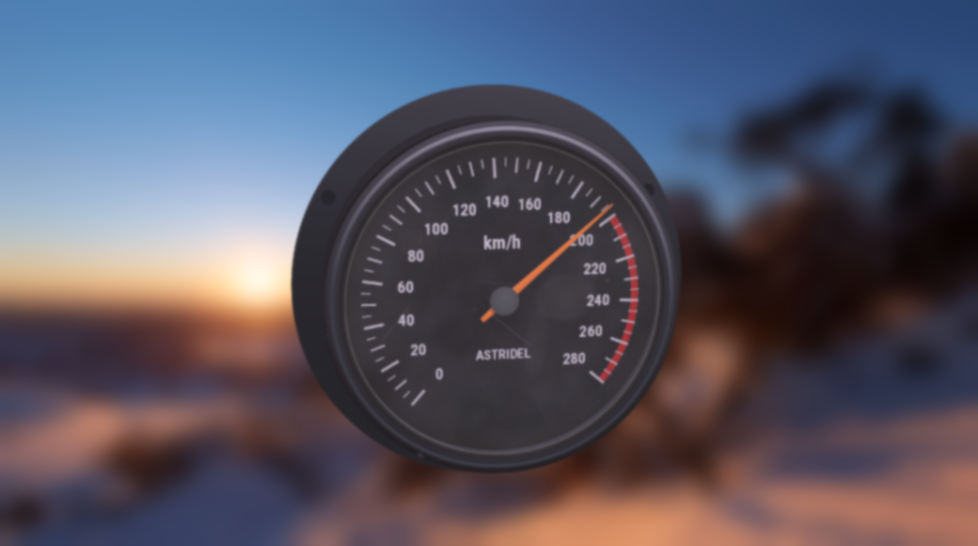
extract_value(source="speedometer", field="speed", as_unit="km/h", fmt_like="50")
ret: 195
